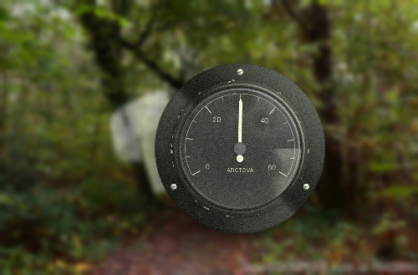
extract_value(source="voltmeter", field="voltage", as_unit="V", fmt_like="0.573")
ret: 30
